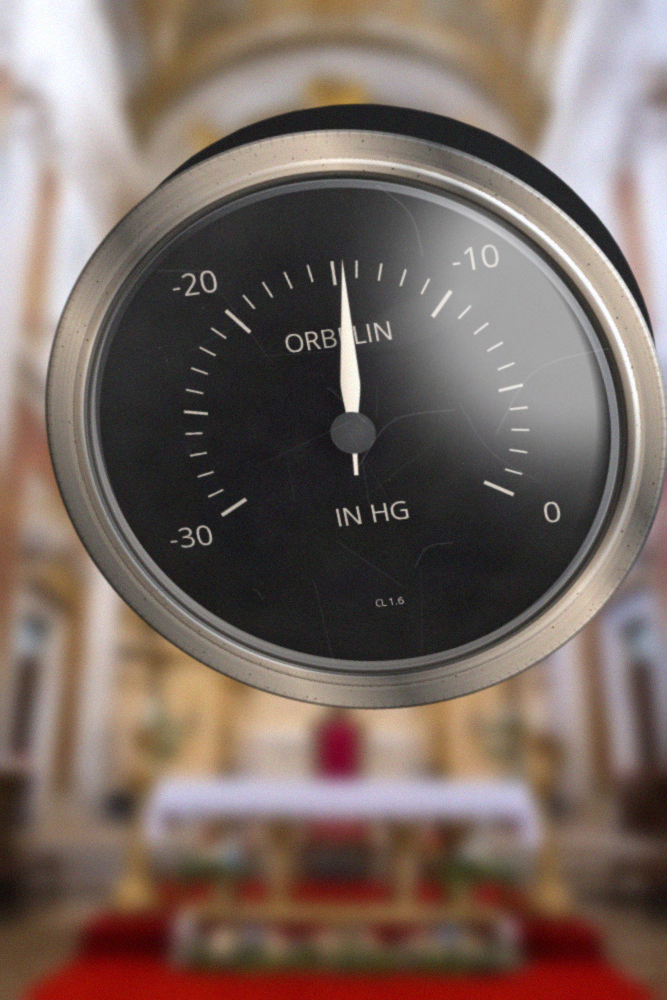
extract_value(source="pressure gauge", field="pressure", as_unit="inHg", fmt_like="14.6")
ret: -14.5
